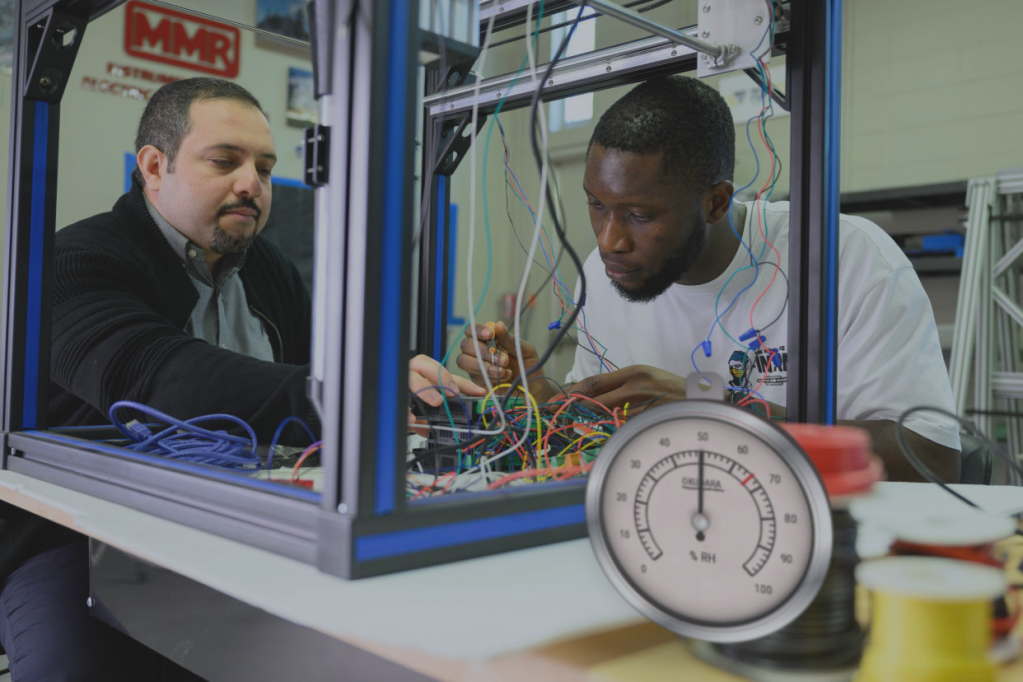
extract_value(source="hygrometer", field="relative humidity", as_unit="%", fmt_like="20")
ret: 50
